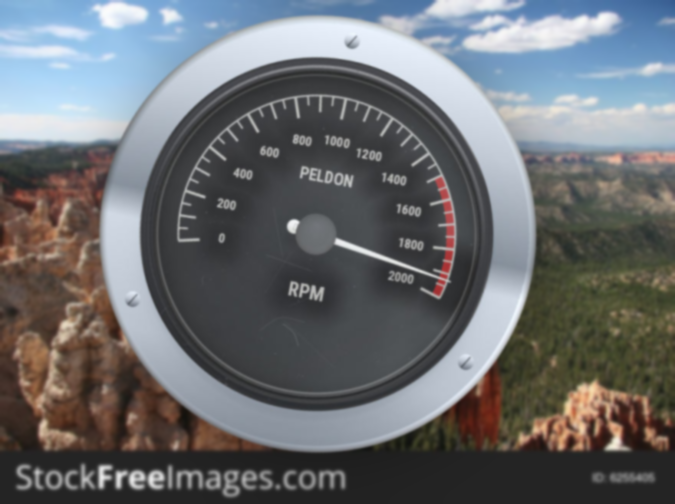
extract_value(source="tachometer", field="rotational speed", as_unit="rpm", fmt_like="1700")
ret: 1925
